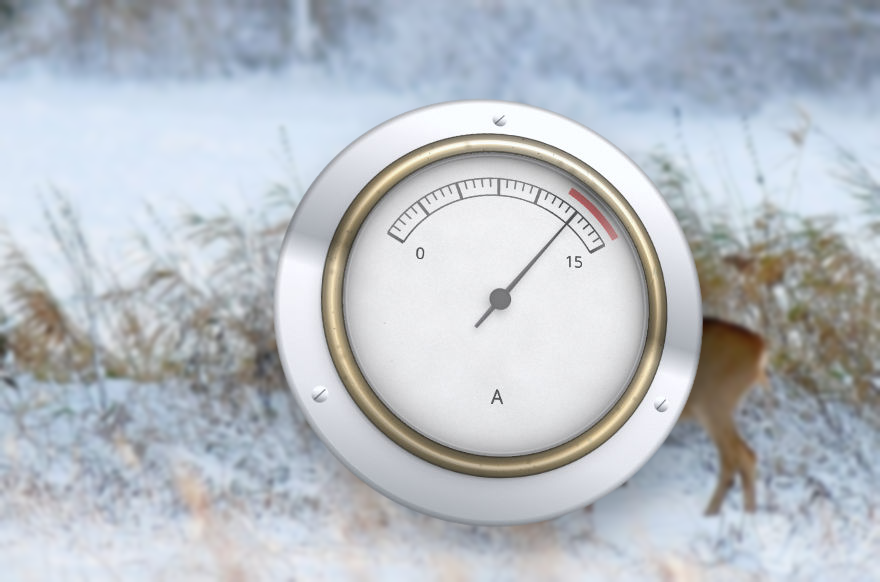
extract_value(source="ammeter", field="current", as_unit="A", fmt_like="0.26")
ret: 12.5
